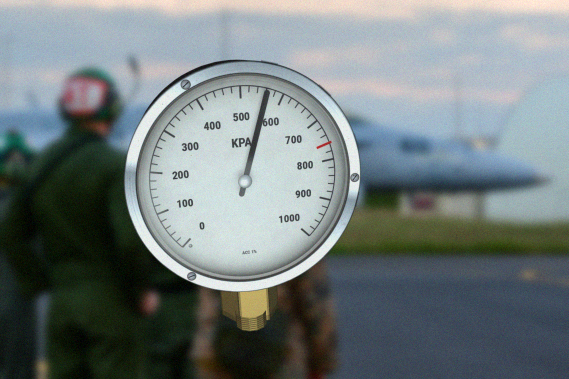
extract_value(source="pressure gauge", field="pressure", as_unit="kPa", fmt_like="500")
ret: 560
